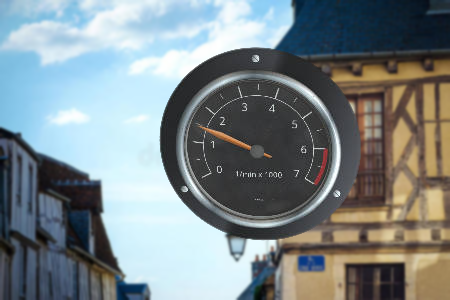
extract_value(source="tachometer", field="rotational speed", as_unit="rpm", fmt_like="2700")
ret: 1500
